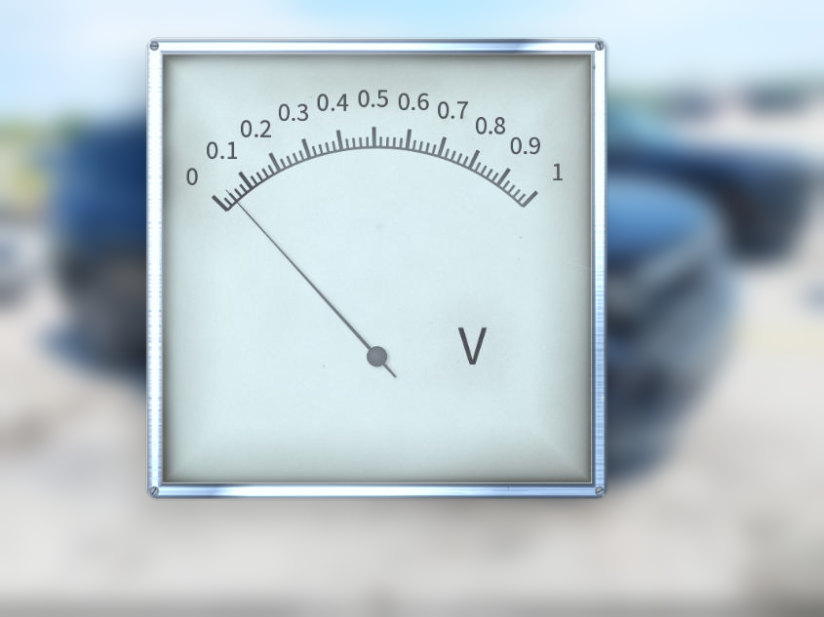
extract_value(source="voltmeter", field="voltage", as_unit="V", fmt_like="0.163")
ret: 0.04
